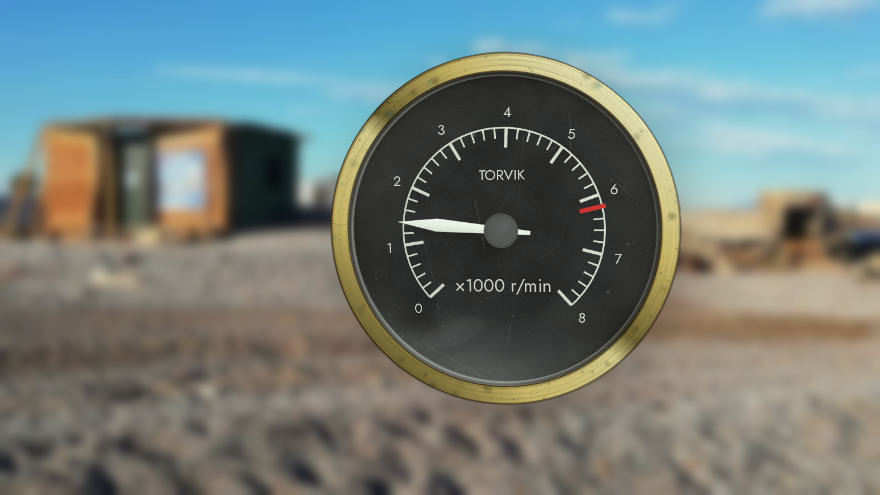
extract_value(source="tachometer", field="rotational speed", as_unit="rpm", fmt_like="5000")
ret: 1400
